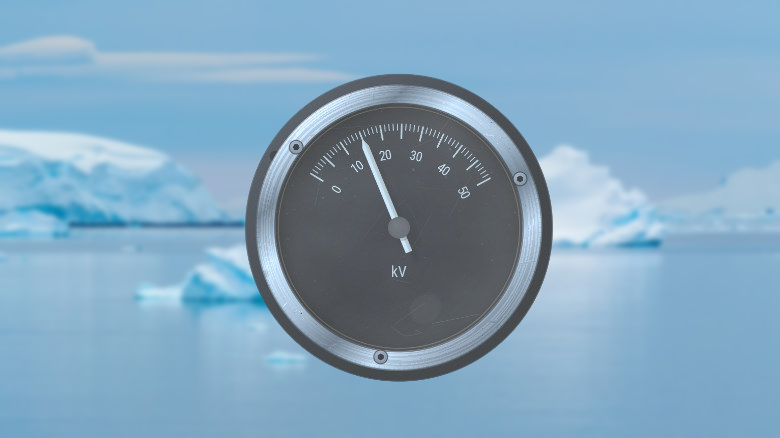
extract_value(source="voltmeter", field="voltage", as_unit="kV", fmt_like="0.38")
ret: 15
